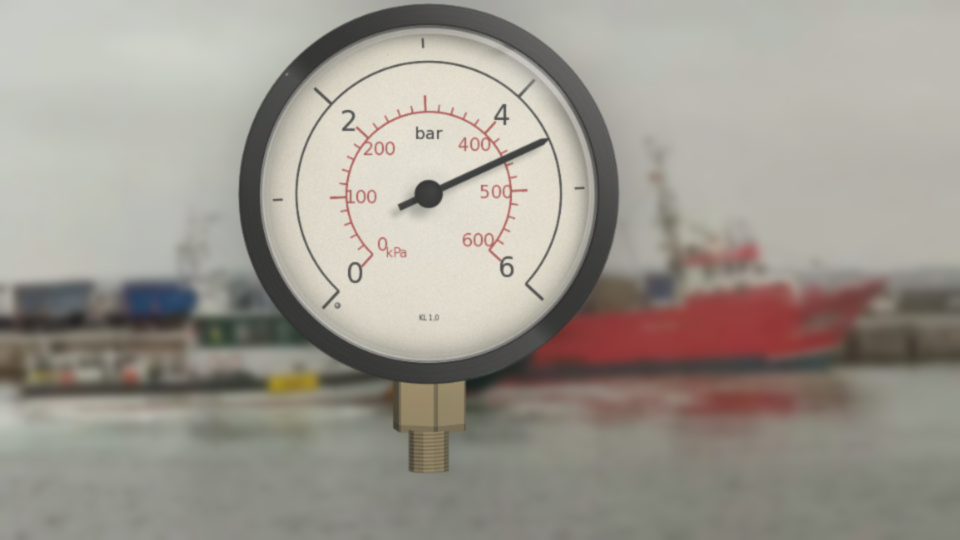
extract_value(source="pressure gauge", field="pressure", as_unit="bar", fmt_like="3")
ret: 4.5
